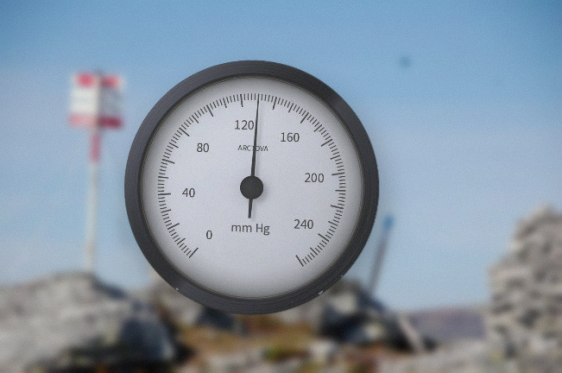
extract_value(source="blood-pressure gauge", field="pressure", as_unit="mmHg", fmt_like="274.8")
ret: 130
